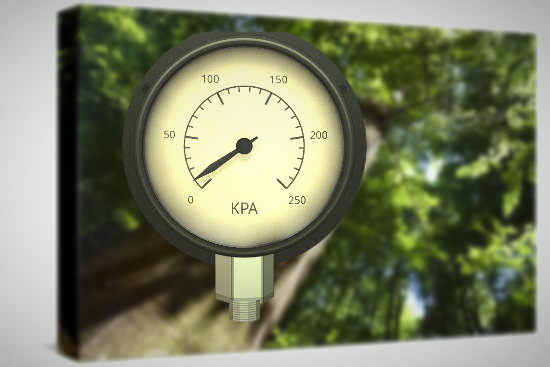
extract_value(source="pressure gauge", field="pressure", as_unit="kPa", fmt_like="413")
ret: 10
